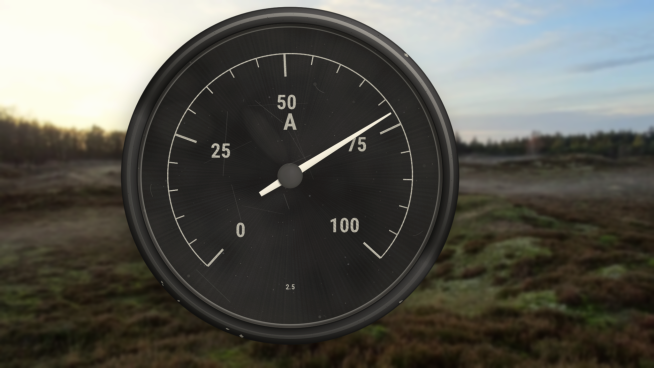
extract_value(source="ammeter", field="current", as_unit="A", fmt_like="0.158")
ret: 72.5
